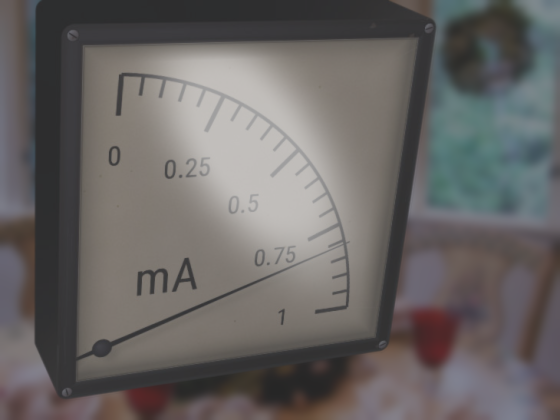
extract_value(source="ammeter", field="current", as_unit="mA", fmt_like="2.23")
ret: 0.8
